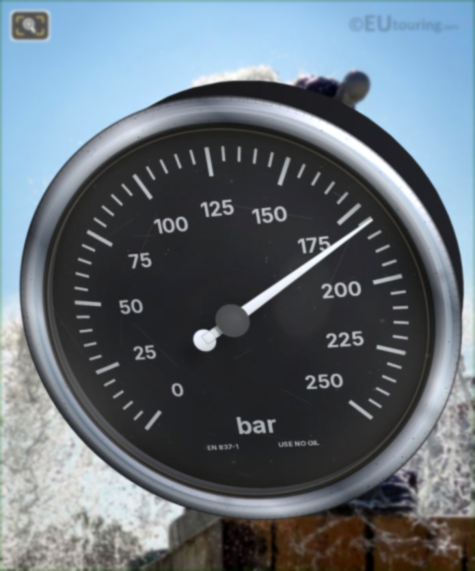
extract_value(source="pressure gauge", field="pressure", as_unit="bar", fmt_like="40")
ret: 180
